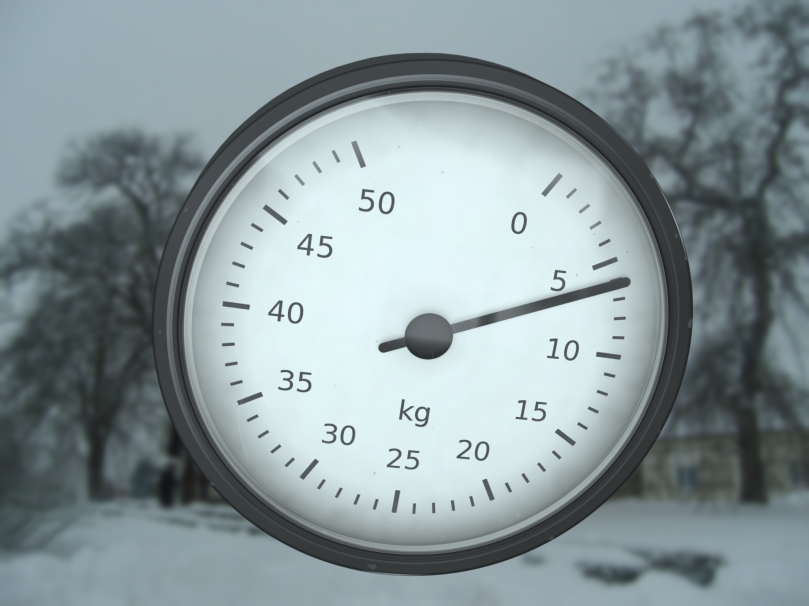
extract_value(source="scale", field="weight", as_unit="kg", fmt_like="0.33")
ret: 6
